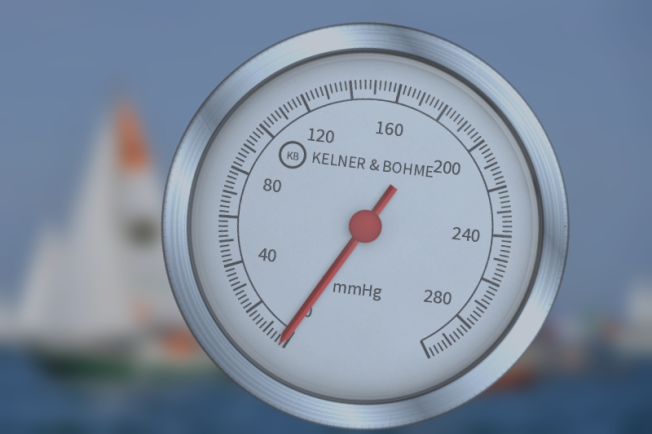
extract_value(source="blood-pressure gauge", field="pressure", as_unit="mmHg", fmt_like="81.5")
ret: 2
